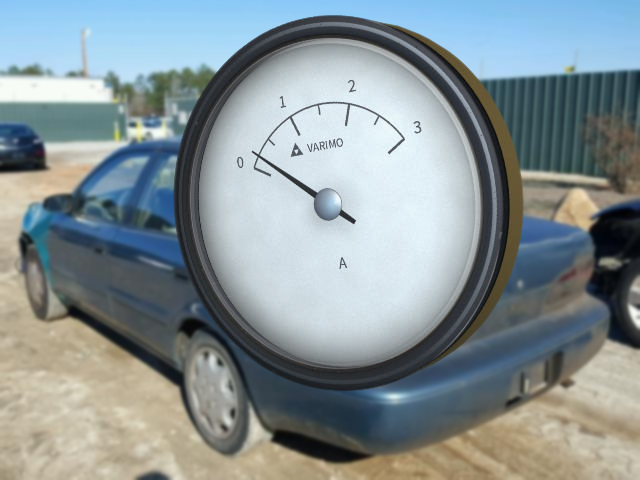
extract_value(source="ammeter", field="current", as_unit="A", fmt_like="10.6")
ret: 0.25
